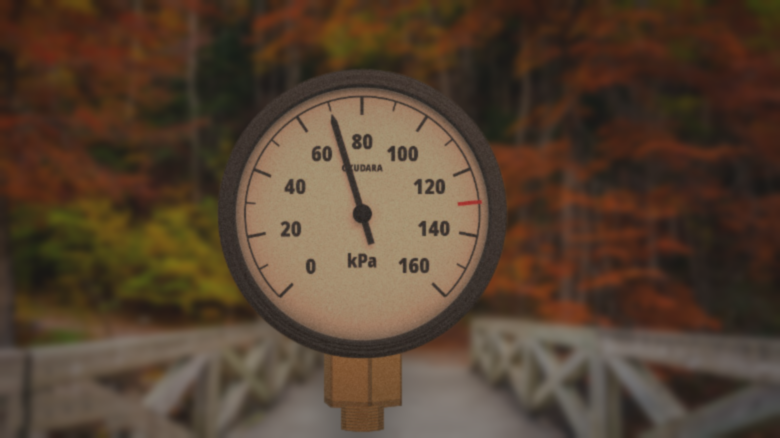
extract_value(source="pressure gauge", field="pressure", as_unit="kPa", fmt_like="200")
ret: 70
